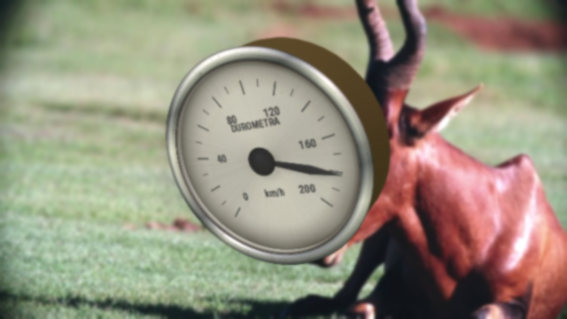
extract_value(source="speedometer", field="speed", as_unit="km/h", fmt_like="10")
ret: 180
